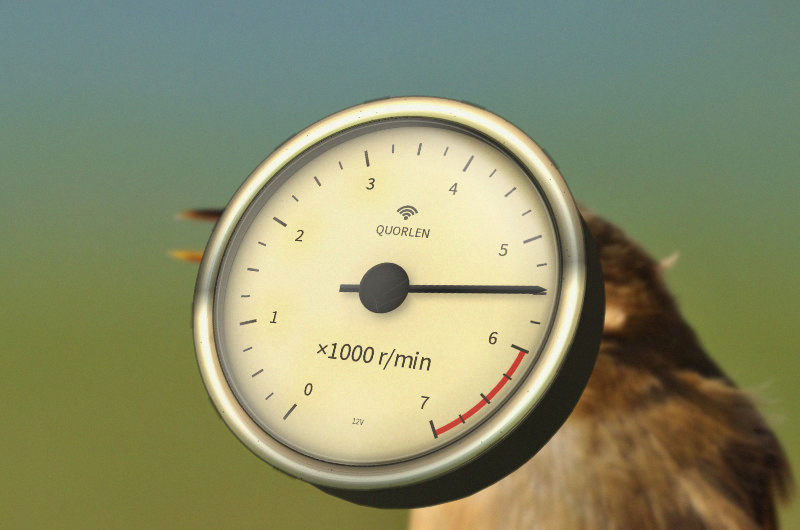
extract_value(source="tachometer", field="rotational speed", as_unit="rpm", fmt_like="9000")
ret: 5500
